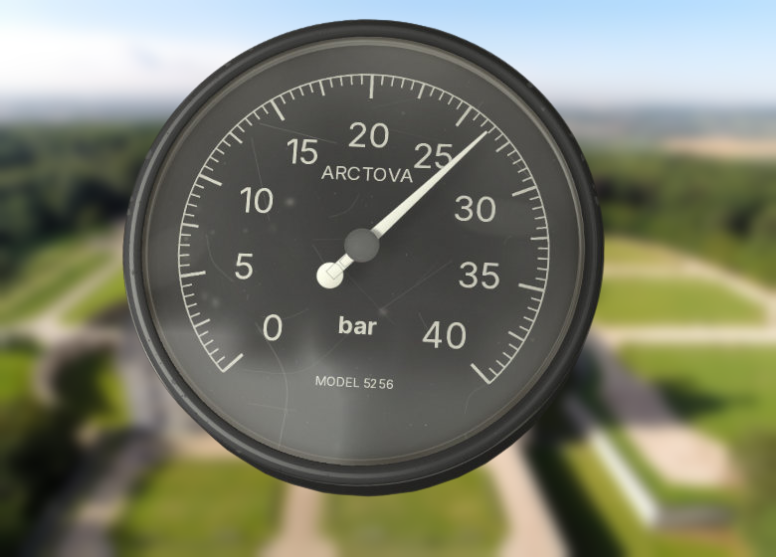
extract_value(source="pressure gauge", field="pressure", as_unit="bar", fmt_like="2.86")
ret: 26.5
